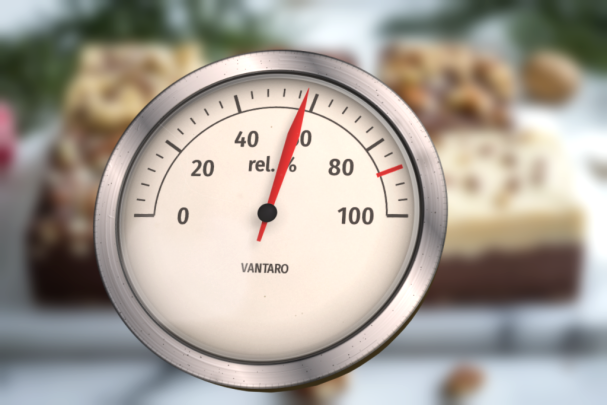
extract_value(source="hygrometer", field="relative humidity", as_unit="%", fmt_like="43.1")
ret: 58
